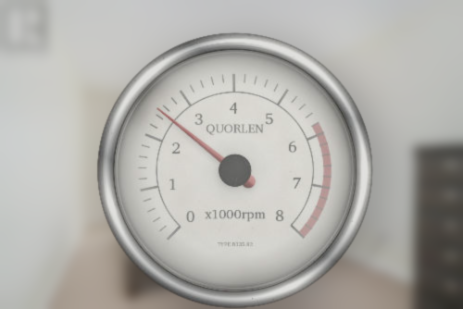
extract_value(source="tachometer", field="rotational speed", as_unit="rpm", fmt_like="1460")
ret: 2500
